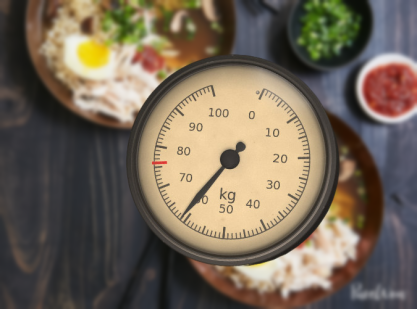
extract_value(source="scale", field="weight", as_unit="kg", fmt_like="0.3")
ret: 61
